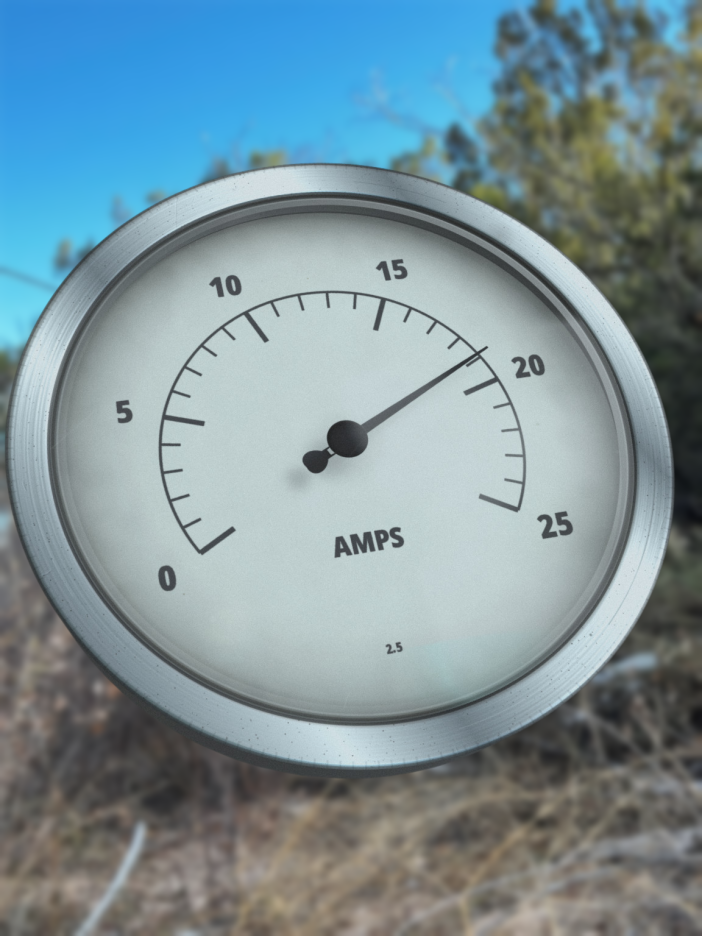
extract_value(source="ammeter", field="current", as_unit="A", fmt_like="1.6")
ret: 19
